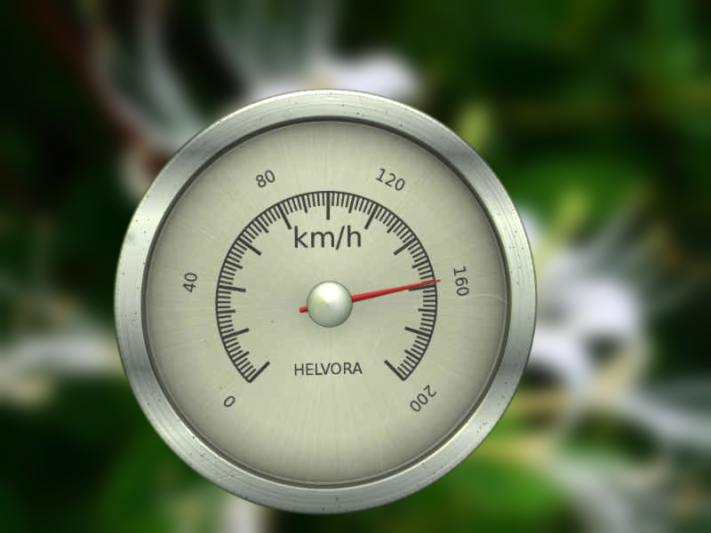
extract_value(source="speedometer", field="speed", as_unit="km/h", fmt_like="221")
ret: 158
